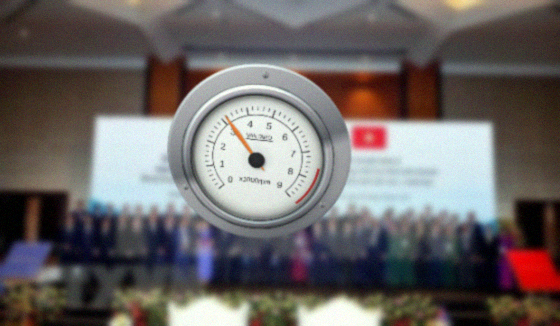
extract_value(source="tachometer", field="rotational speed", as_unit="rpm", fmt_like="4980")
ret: 3200
